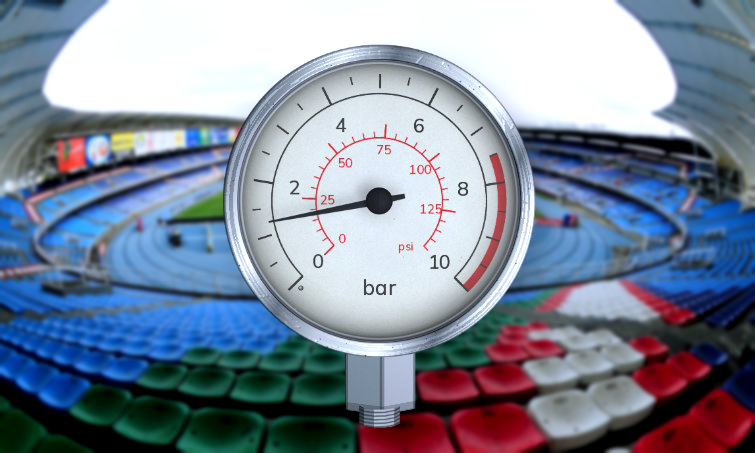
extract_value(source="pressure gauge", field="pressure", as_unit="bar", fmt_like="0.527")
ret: 1.25
